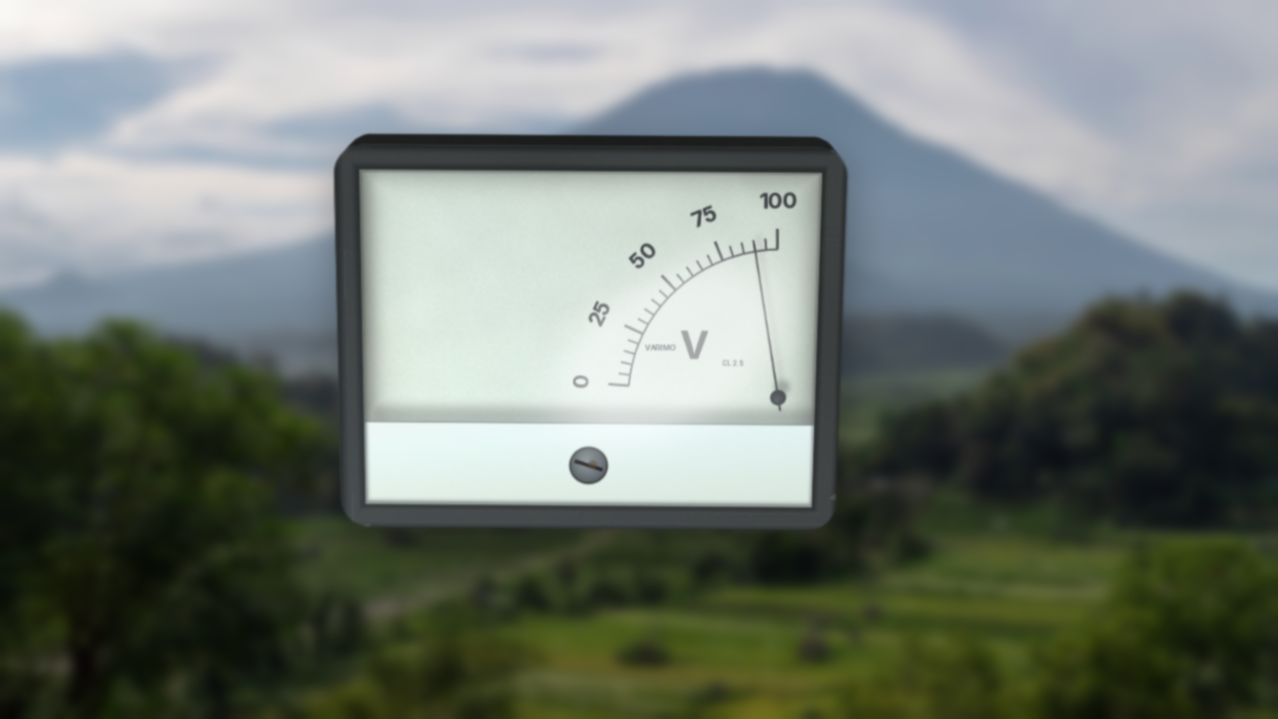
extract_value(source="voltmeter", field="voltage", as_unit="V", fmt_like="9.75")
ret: 90
